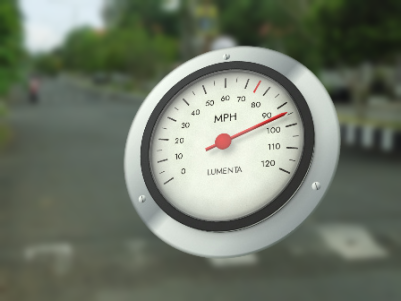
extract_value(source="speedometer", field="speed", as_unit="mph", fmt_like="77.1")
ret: 95
